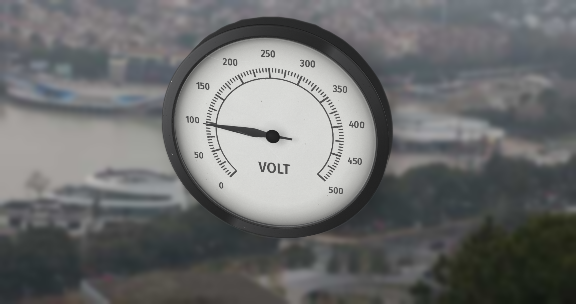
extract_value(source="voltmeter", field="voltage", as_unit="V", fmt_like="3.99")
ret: 100
